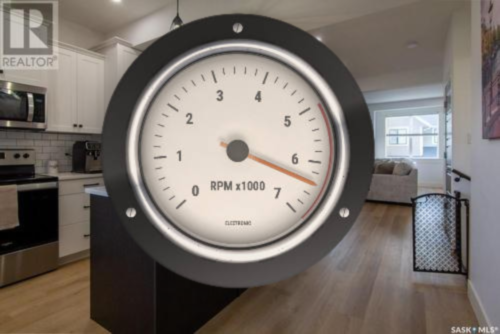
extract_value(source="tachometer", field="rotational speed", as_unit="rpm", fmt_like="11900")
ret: 6400
